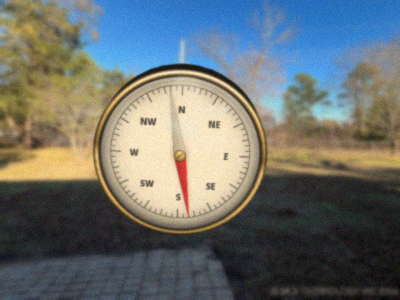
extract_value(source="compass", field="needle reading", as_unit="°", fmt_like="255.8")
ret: 170
